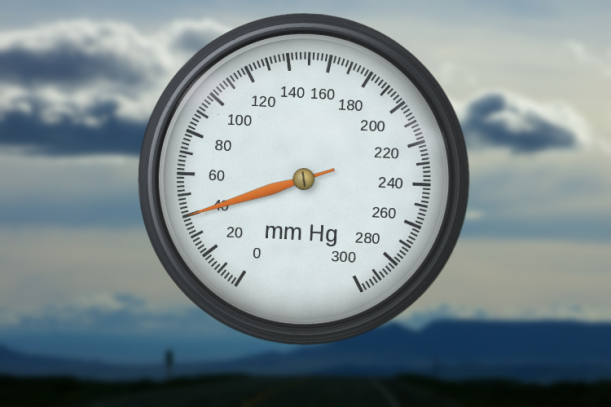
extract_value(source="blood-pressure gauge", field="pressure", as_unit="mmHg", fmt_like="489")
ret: 40
